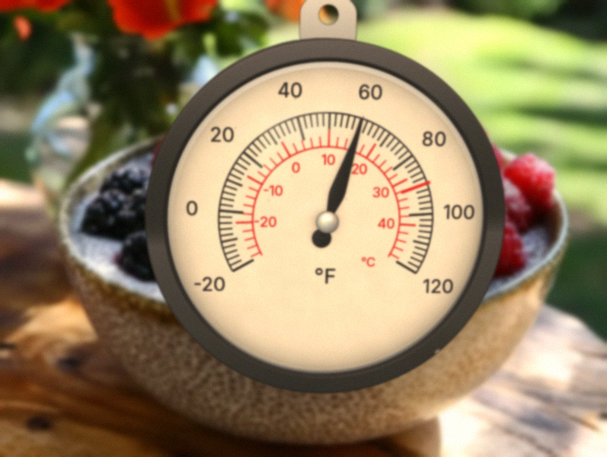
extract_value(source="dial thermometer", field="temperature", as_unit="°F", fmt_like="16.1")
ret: 60
